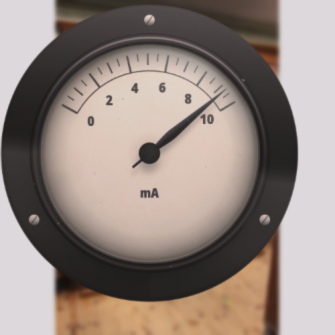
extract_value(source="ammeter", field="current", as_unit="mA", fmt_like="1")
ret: 9.25
